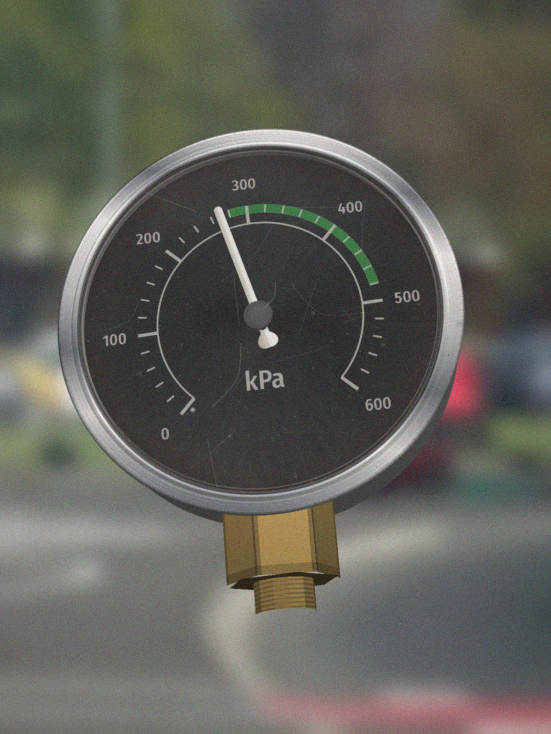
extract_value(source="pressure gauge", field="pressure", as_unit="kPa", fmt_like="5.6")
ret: 270
